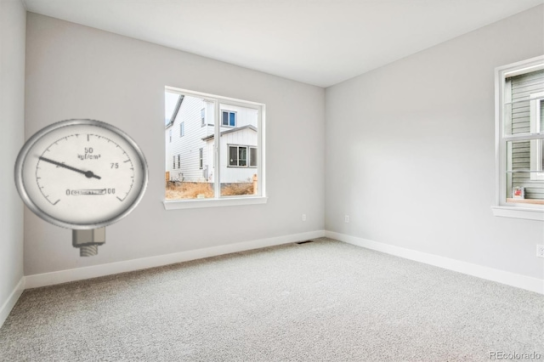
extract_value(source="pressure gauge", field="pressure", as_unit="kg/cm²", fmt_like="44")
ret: 25
